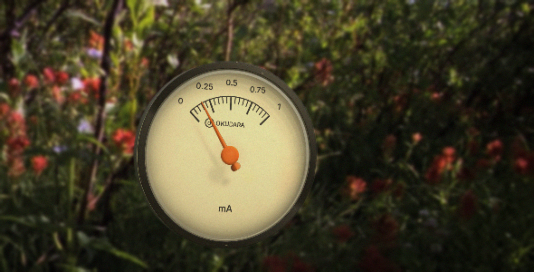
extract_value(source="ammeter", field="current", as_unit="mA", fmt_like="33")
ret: 0.15
